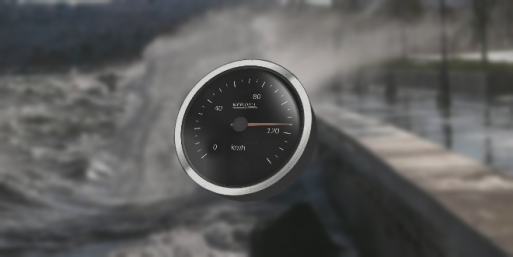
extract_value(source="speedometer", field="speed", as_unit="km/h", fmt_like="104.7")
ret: 115
